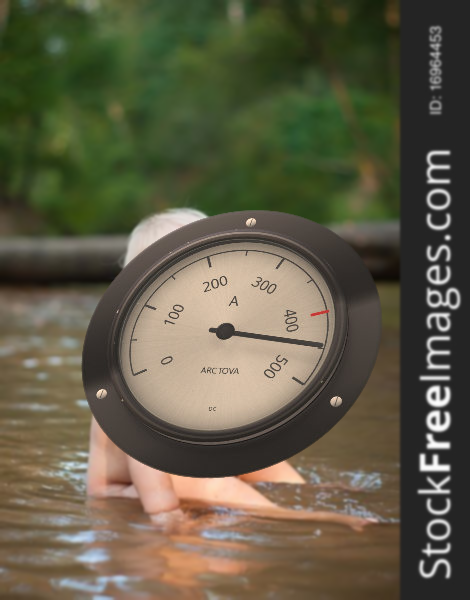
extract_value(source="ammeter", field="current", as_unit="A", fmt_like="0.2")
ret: 450
